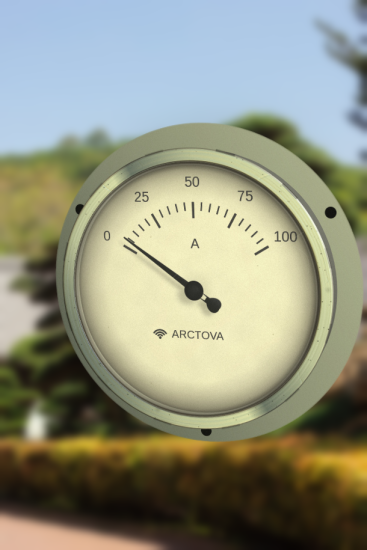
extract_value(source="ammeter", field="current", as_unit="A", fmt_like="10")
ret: 5
